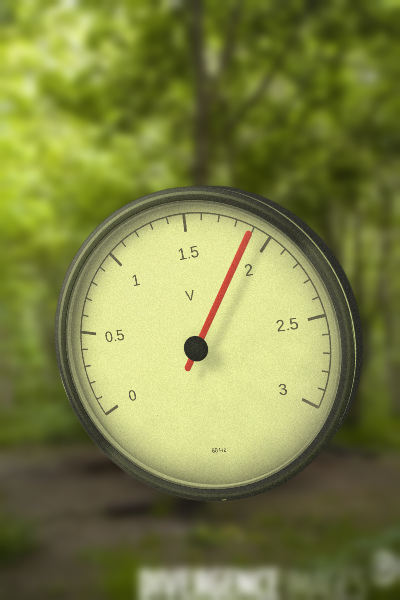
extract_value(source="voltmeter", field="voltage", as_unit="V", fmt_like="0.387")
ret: 1.9
